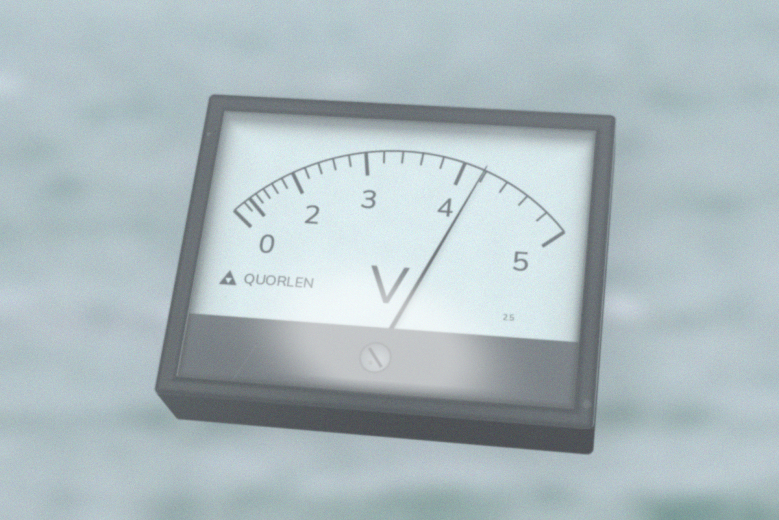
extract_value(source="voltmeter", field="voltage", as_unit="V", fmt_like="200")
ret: 4.2
